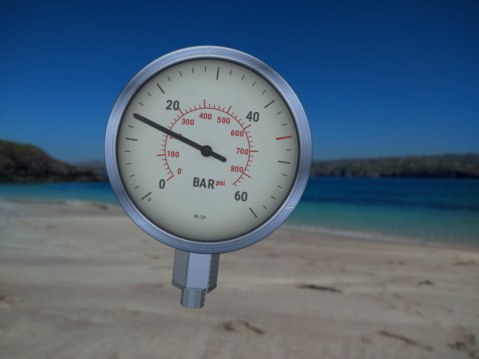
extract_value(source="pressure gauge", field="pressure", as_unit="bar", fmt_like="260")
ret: 14
